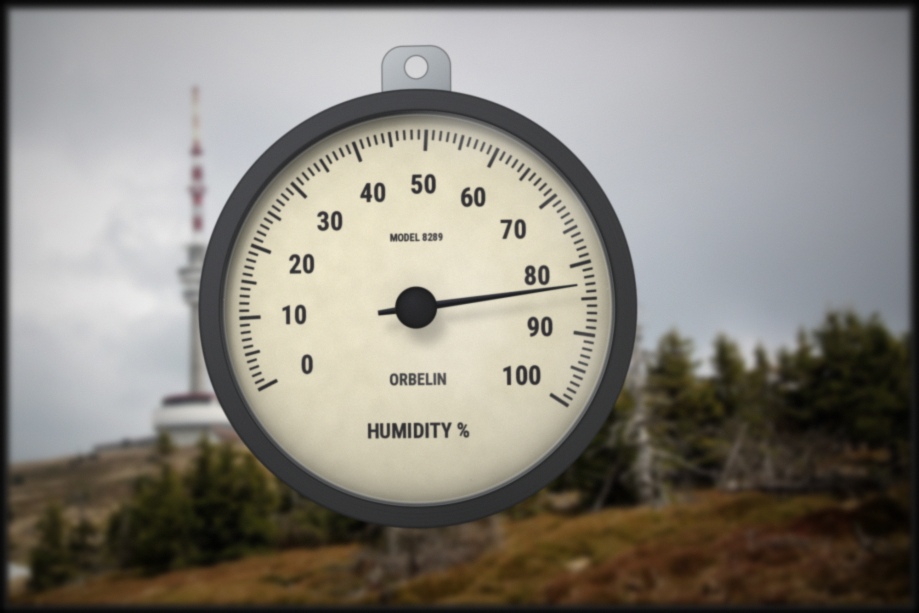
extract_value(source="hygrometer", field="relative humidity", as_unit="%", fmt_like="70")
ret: 83
